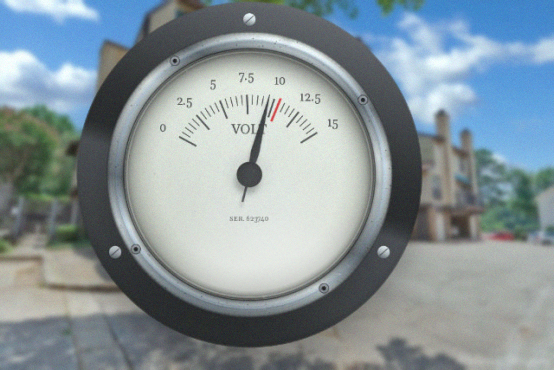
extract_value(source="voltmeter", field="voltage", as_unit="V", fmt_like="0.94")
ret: 9.5
